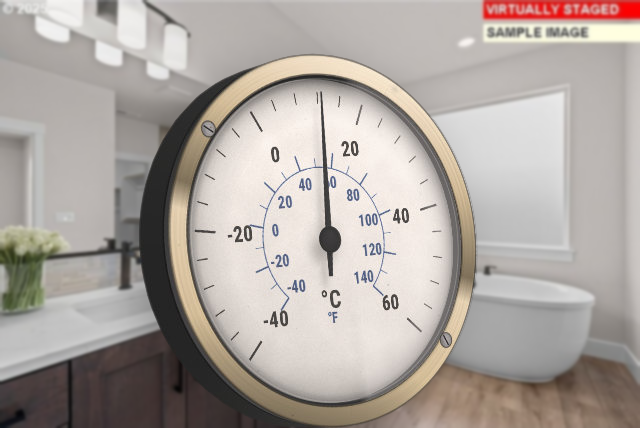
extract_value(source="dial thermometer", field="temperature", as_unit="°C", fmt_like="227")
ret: 12
